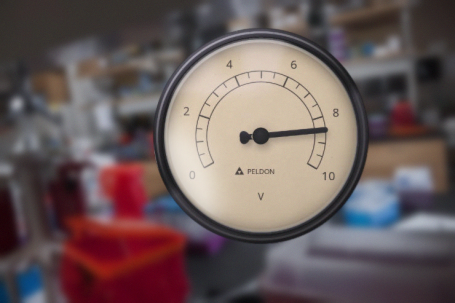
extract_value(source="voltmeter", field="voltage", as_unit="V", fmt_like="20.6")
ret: 8.5
